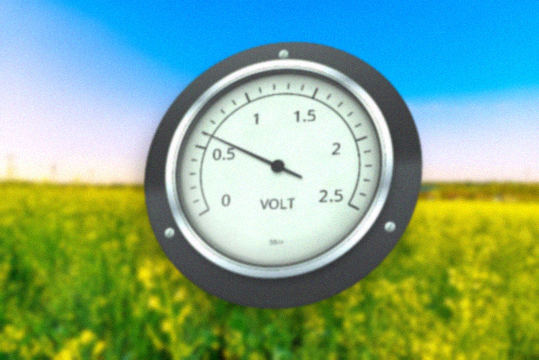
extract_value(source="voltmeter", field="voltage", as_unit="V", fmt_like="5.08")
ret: 0.6
